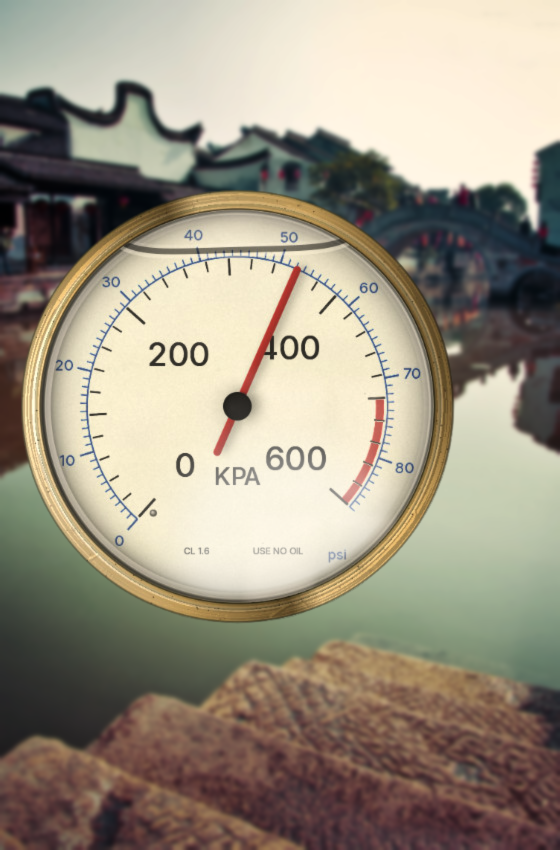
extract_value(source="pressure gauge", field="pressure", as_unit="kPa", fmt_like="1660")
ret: 360
